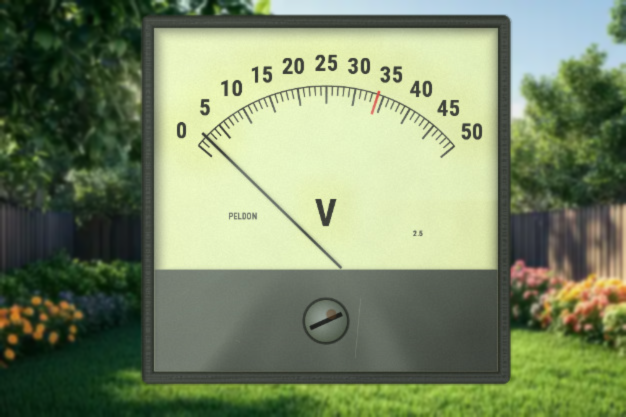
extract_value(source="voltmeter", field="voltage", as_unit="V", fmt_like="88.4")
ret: 2
